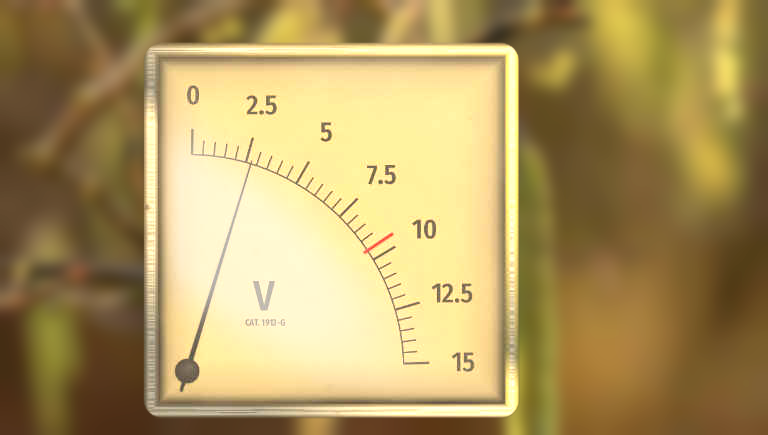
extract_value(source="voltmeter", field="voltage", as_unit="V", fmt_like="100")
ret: 2.75
